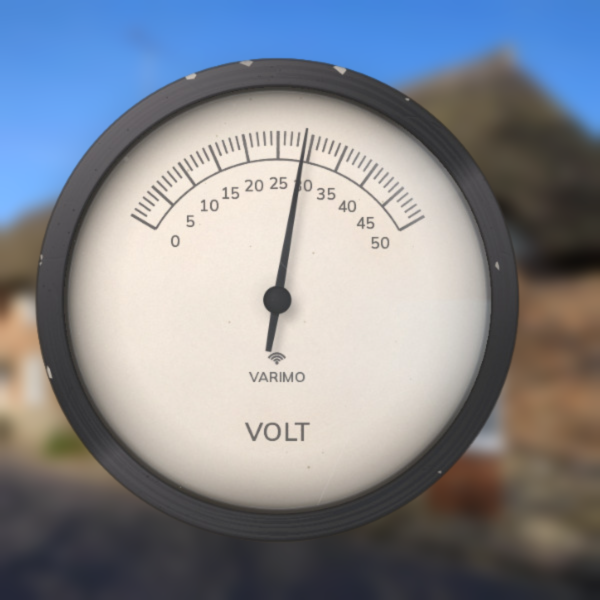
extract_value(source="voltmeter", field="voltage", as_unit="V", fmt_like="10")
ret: 29
